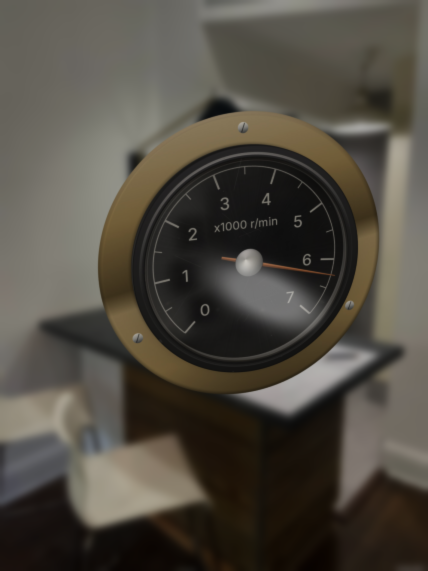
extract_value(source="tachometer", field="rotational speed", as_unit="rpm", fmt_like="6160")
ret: 6250
